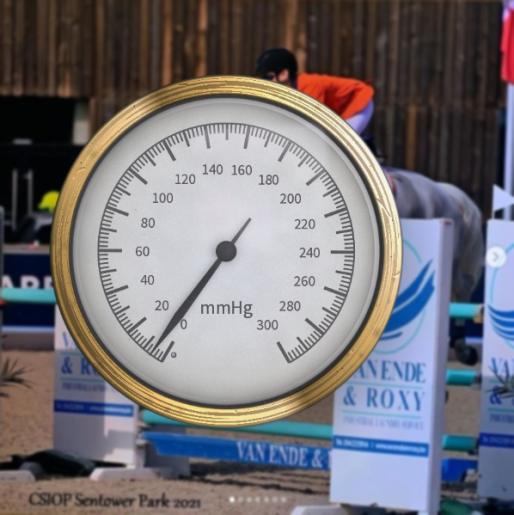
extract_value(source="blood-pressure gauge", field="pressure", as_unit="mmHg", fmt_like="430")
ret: 6
